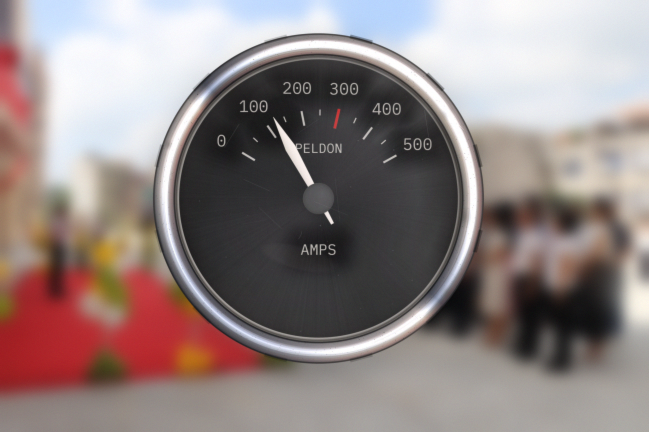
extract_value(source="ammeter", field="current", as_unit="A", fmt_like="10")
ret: 125
